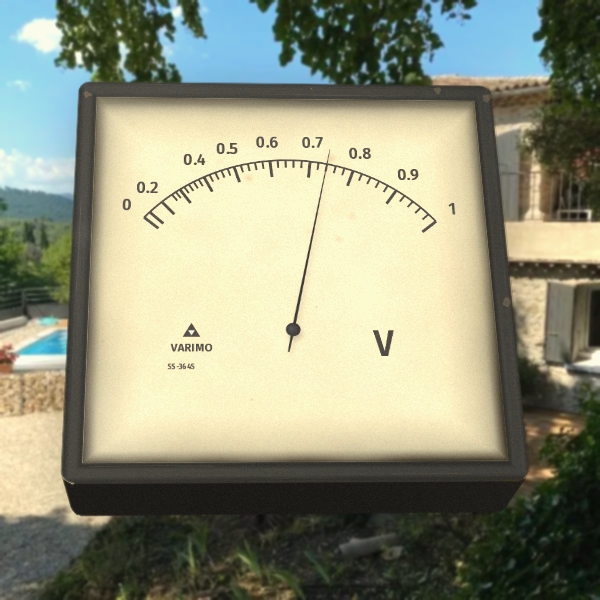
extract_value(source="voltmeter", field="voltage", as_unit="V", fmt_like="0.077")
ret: 0.74
